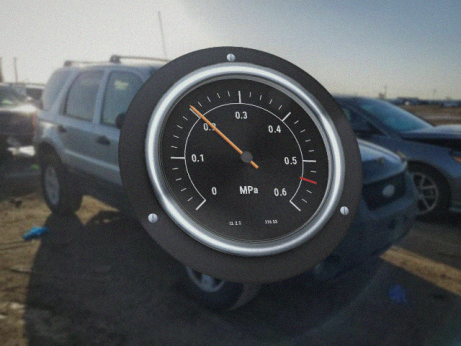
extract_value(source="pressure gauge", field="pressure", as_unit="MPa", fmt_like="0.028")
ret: 0.2
